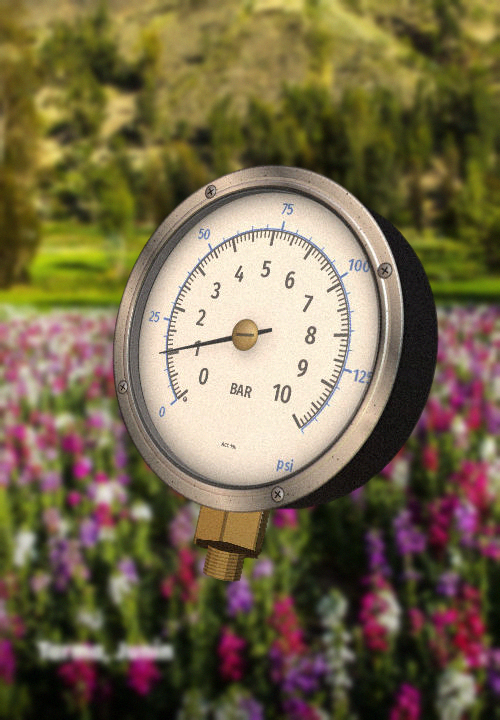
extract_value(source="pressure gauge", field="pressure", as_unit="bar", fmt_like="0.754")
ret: 1
